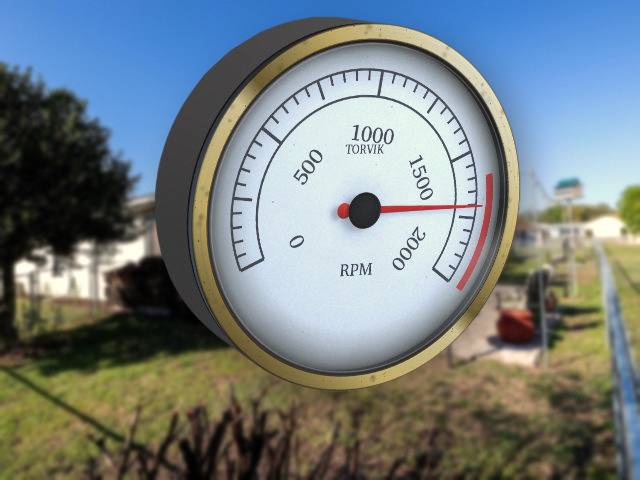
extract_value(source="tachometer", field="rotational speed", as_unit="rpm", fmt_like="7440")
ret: 1700
